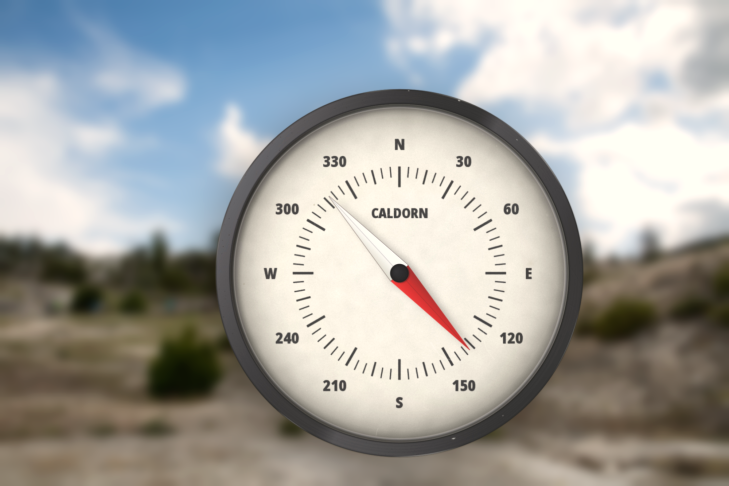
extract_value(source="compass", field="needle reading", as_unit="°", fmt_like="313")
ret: 137.5
